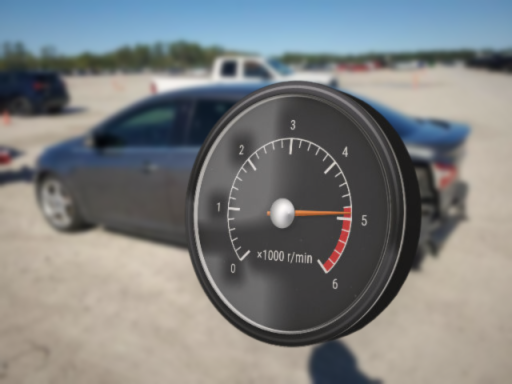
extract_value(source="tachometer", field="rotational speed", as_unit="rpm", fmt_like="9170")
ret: 4900
